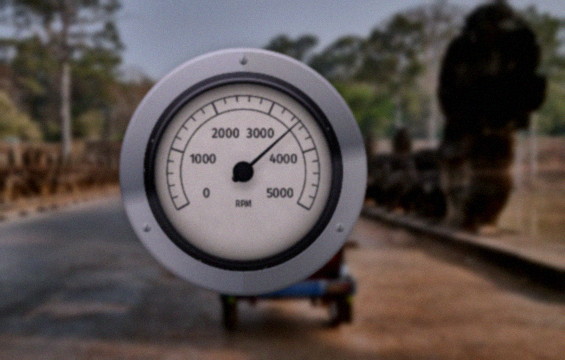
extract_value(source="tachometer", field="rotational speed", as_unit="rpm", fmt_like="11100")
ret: 3500
